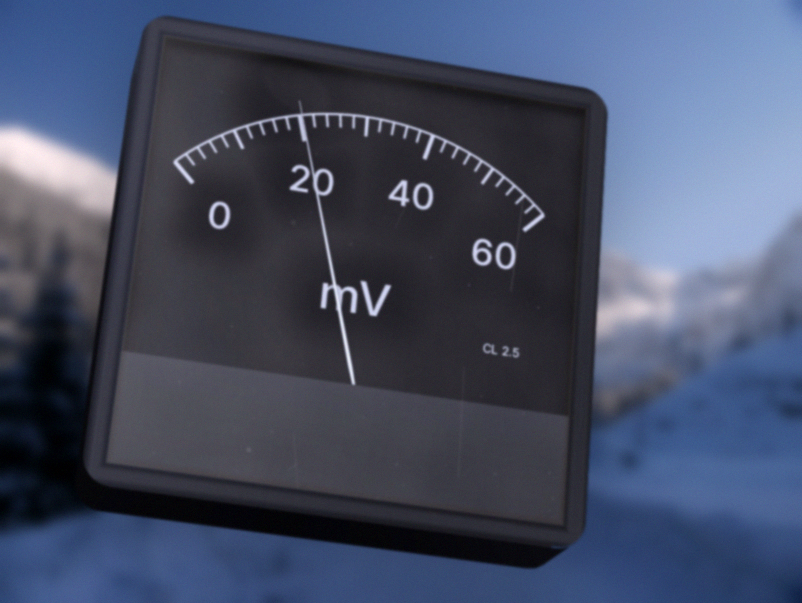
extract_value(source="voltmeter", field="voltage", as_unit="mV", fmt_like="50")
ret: 20
